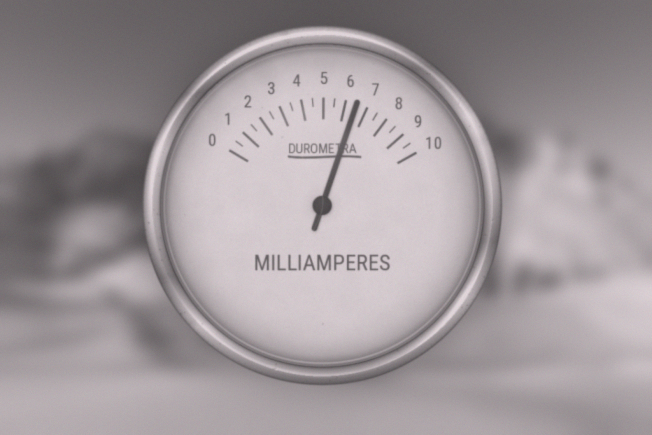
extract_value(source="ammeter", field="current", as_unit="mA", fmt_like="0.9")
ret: 6.5
